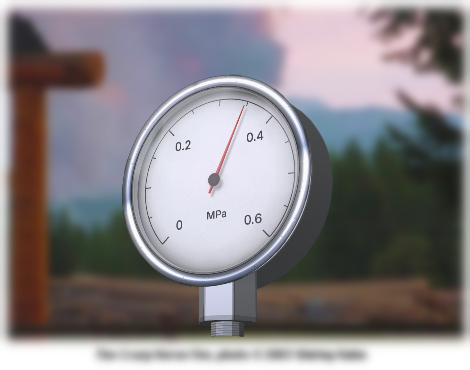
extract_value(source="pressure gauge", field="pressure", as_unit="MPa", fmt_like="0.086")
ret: 0.35
